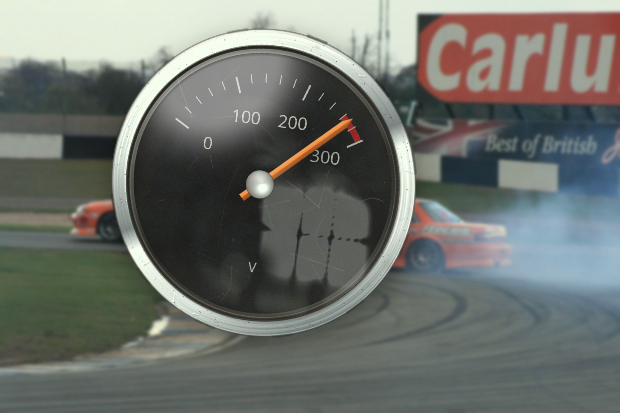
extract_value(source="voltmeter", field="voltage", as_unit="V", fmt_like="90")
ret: 270
